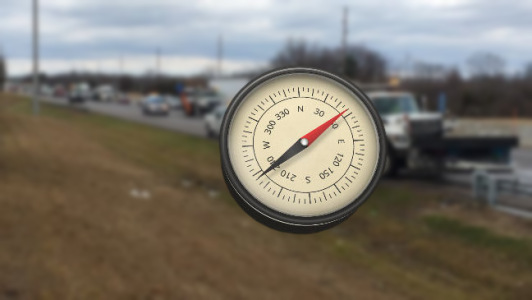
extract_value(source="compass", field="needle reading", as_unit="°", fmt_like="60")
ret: 55
